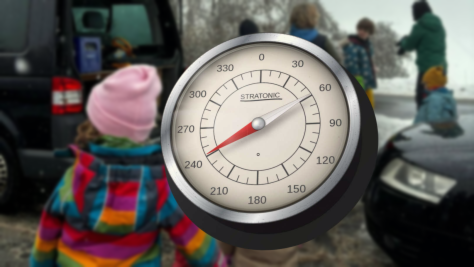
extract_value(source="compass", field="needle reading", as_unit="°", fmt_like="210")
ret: 240
